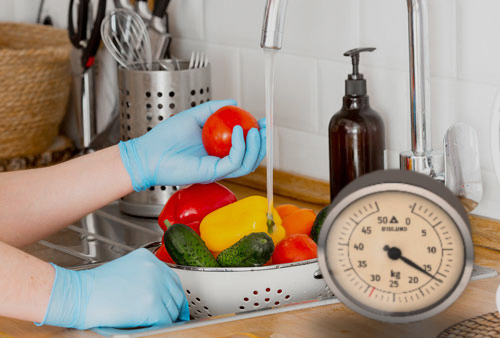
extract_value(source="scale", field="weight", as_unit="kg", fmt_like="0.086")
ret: 16
